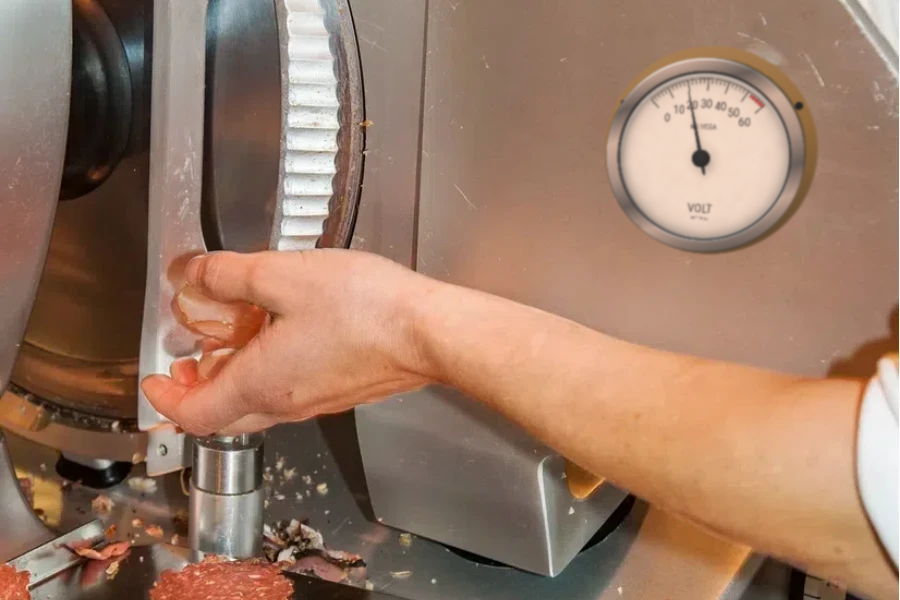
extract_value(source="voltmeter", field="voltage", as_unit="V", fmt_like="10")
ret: 20
